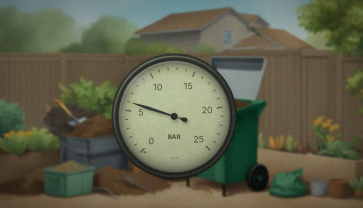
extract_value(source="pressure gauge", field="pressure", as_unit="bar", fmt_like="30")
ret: 6
